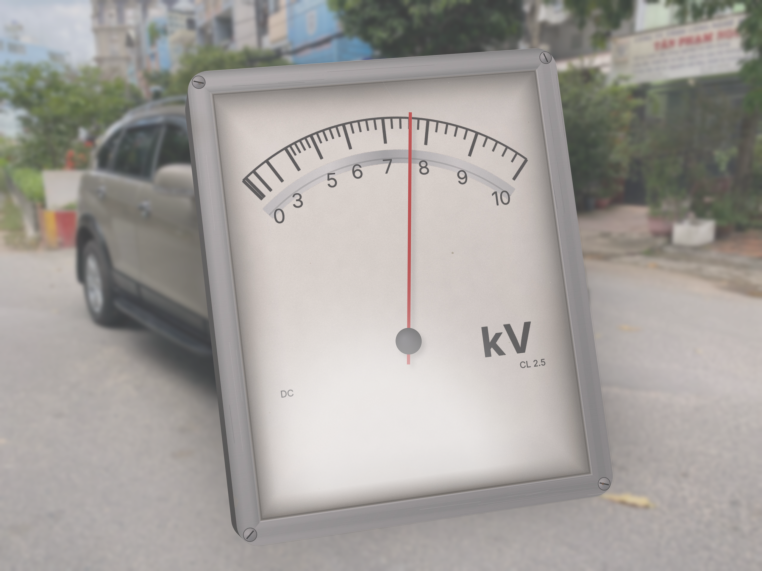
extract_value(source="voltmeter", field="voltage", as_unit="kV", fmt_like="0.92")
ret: 7.6
